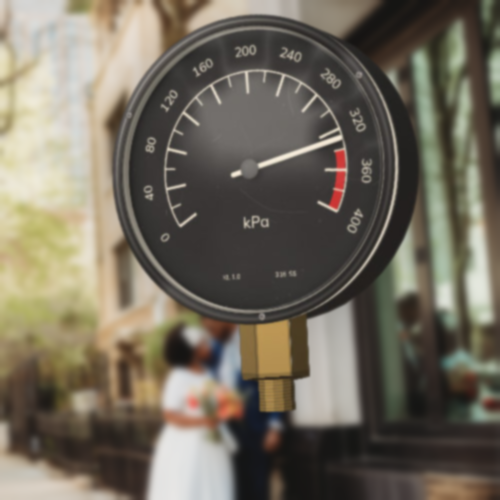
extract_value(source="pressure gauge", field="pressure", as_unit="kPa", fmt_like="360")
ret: 330
